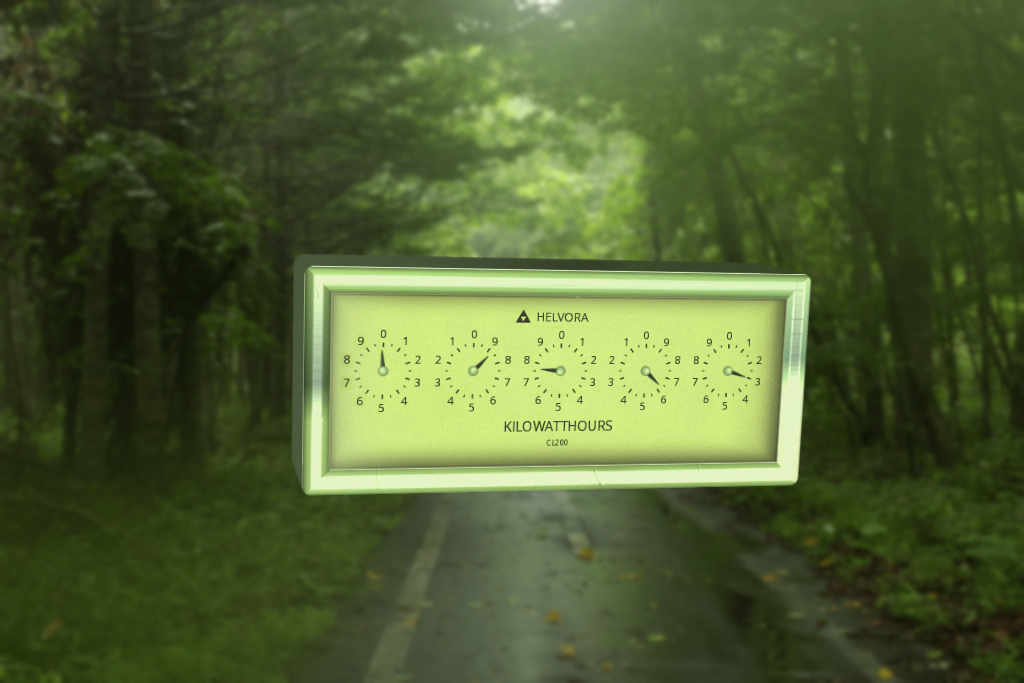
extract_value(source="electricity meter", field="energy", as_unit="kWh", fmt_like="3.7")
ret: 98763
